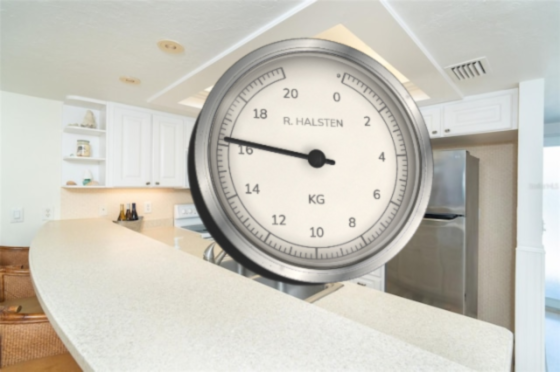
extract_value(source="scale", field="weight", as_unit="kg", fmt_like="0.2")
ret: 16.2
